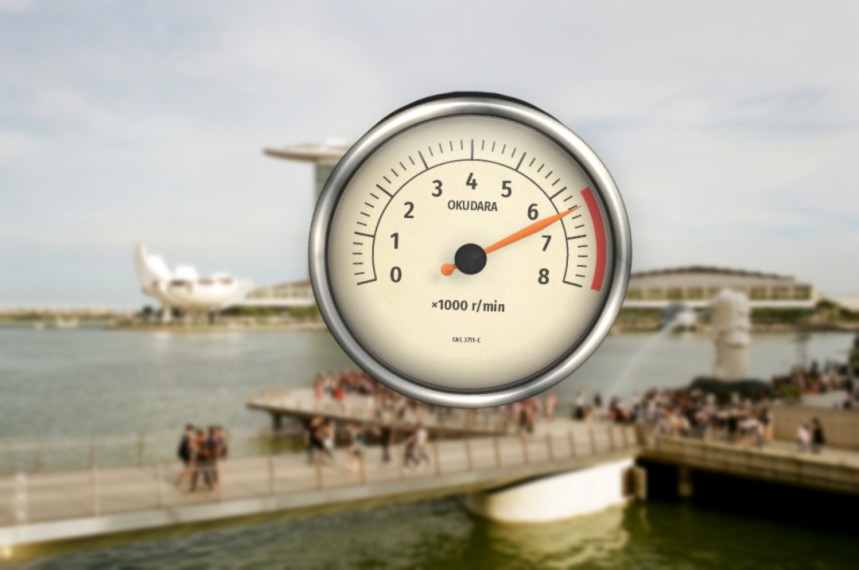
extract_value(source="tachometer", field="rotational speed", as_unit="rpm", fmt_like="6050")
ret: 6400
